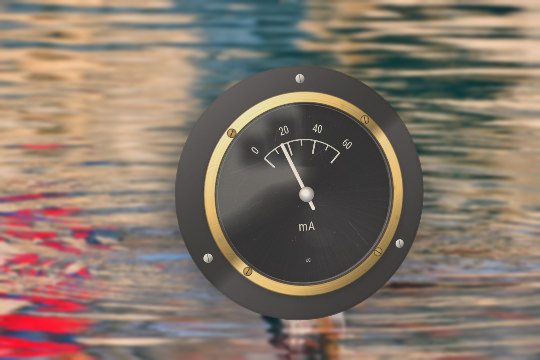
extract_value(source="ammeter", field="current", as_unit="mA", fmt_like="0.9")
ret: 15
